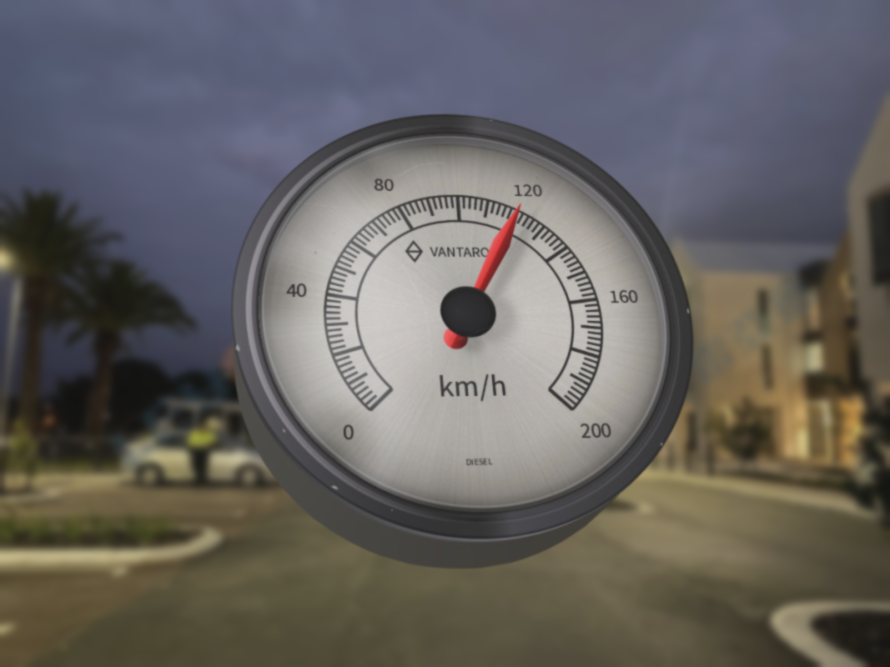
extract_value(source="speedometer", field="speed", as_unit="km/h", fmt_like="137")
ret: 120
